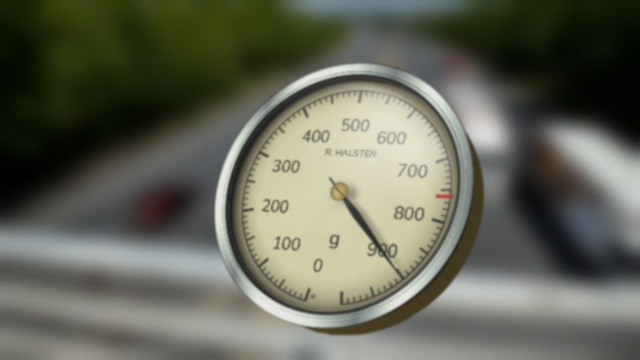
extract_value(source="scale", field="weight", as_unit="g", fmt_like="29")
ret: 900
